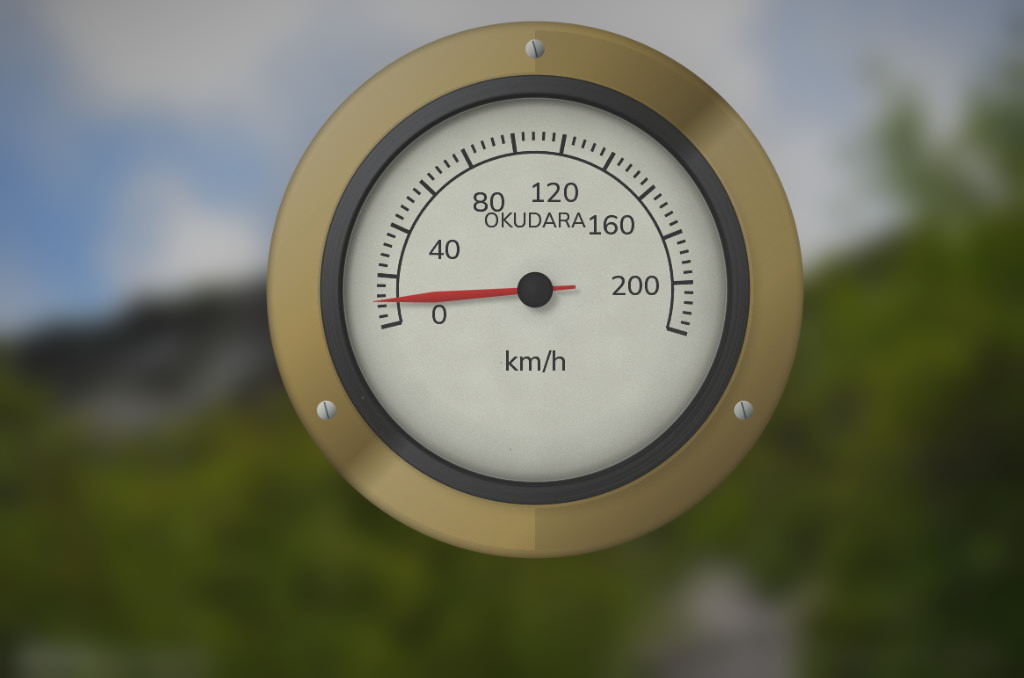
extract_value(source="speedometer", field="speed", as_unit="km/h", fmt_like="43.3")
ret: 10
